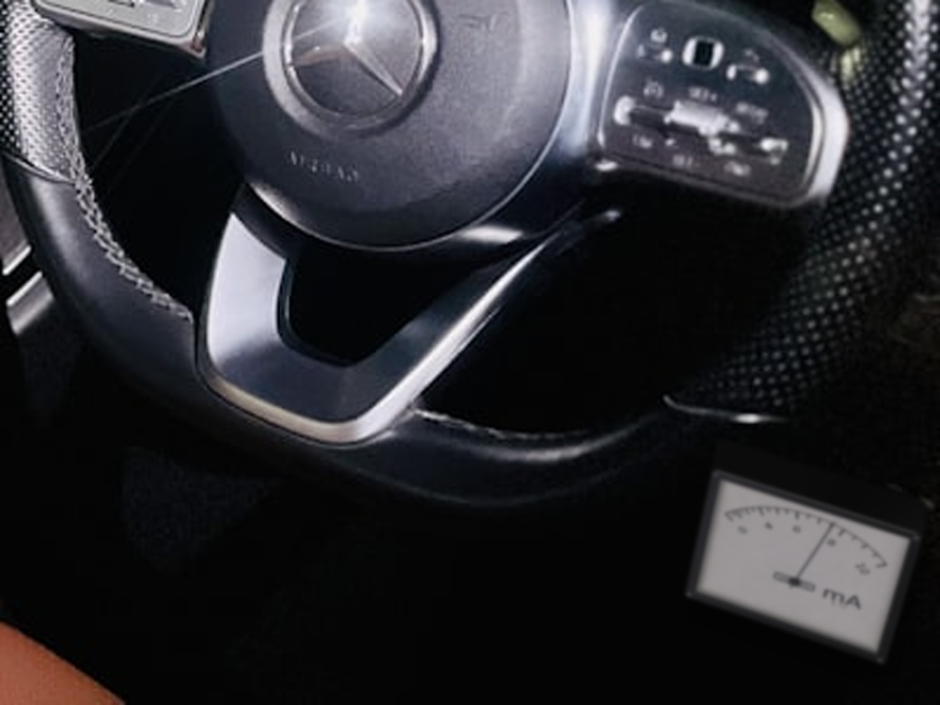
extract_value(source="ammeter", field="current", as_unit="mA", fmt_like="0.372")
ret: 7.5
